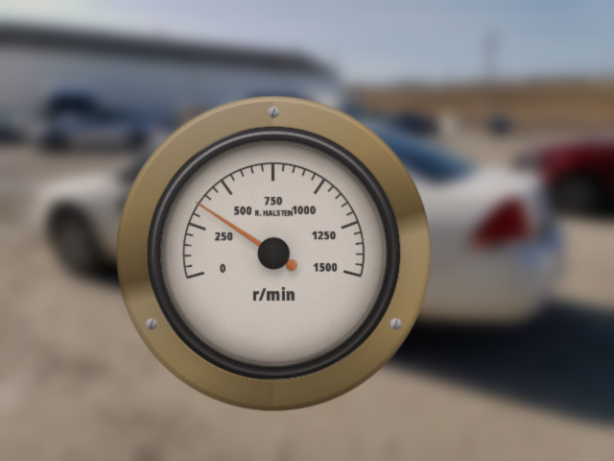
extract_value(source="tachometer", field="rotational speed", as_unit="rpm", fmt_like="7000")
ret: 350
